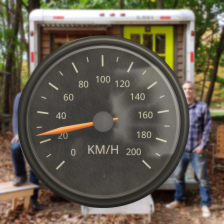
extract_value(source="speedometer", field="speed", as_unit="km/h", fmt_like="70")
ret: 25
